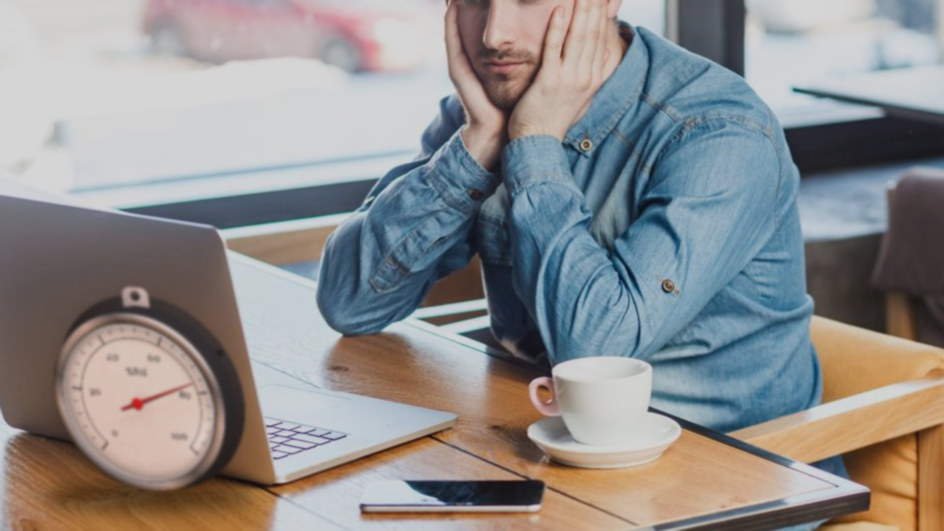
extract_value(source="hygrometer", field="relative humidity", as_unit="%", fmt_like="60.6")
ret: 76
